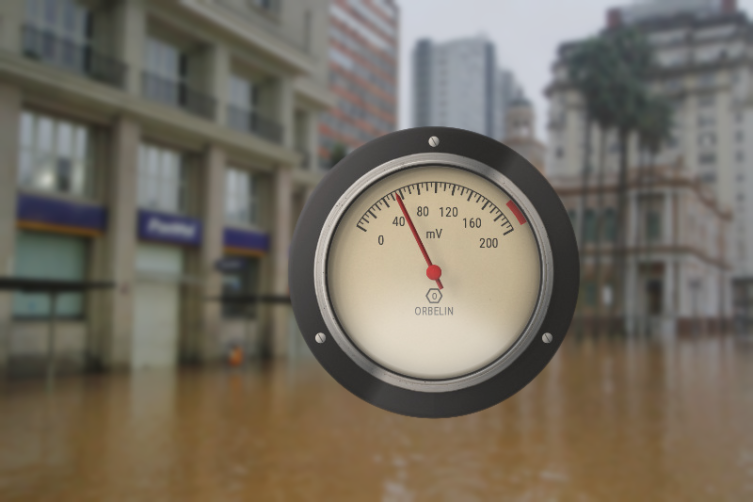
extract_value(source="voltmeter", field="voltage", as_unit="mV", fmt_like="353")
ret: 55
